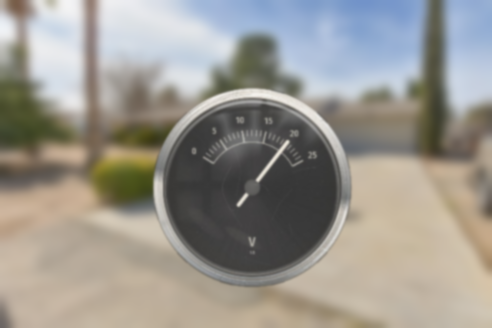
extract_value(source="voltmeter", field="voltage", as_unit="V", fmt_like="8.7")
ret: 20
